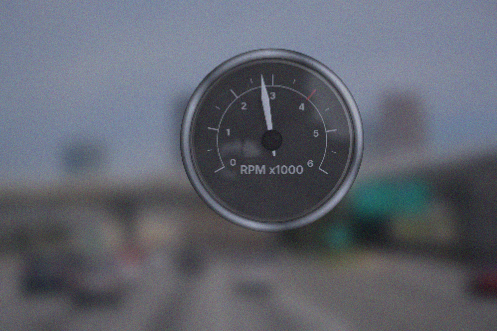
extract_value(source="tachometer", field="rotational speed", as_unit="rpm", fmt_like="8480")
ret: 2750
